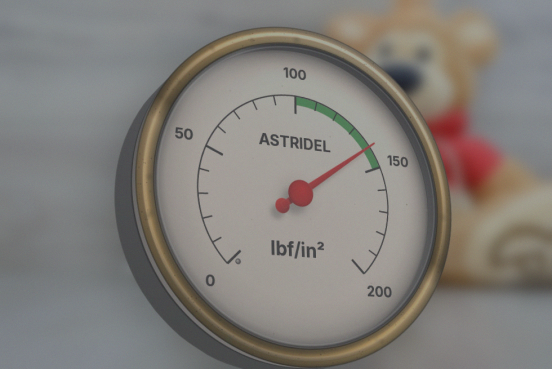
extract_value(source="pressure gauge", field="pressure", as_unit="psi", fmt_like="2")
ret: 140
